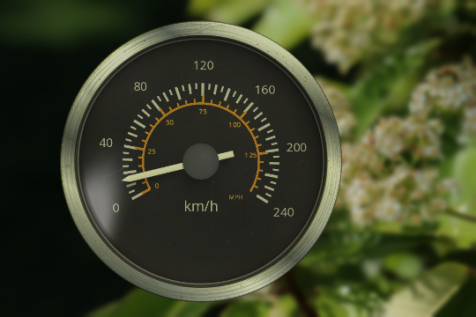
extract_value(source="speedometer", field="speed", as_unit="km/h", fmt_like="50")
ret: 15
